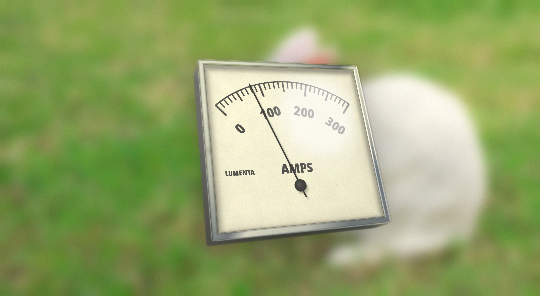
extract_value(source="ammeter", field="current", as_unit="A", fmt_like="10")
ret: 80
